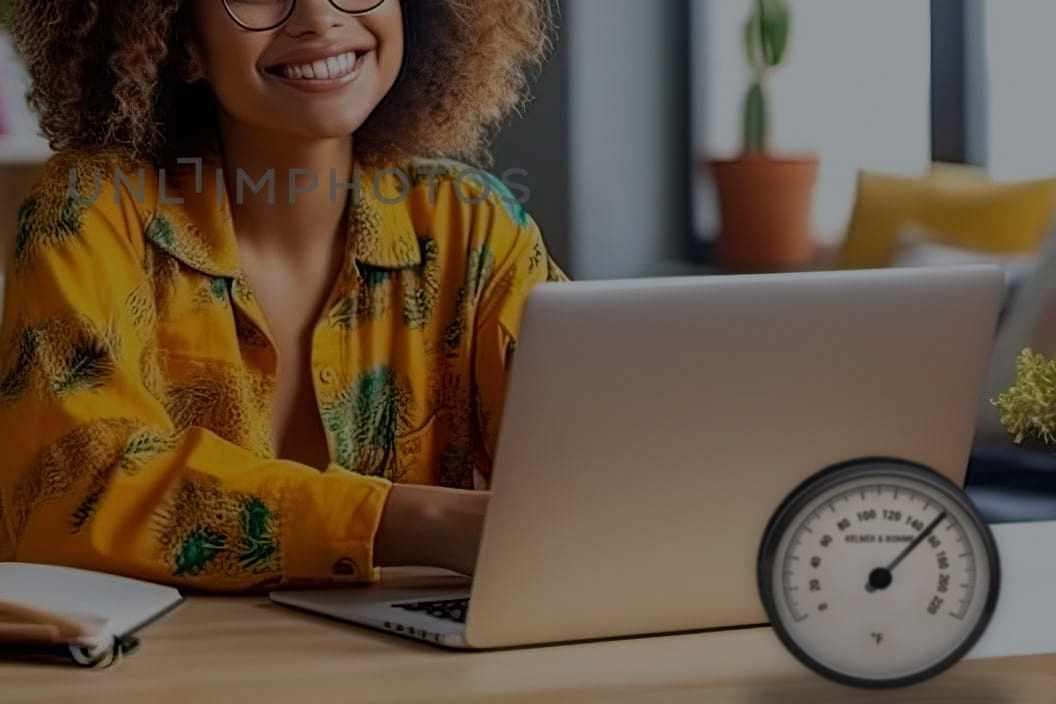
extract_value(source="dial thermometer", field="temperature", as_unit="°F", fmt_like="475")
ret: 150
